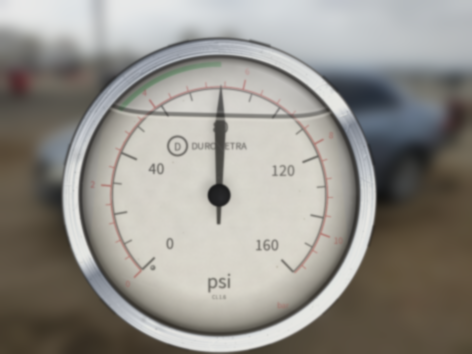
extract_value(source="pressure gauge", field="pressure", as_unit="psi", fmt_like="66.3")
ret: 80
